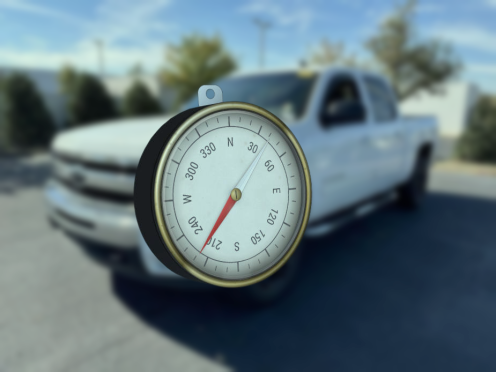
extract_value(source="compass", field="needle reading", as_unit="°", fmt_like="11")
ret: 220
